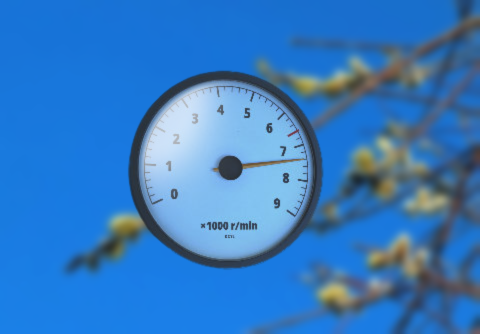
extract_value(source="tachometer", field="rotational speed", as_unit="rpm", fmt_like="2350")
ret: 7400
